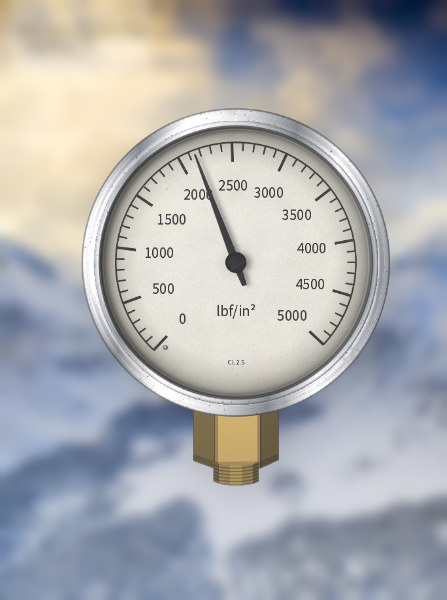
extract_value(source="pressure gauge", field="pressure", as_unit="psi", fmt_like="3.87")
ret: 2150
